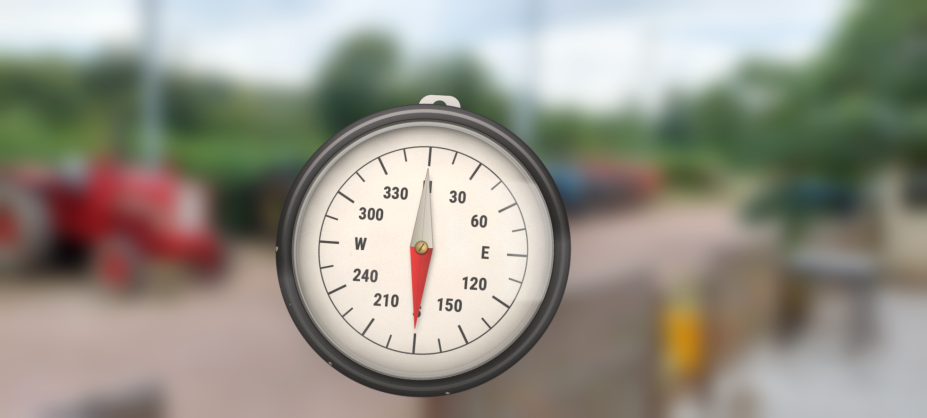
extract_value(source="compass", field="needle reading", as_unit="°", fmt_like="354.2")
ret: 180
